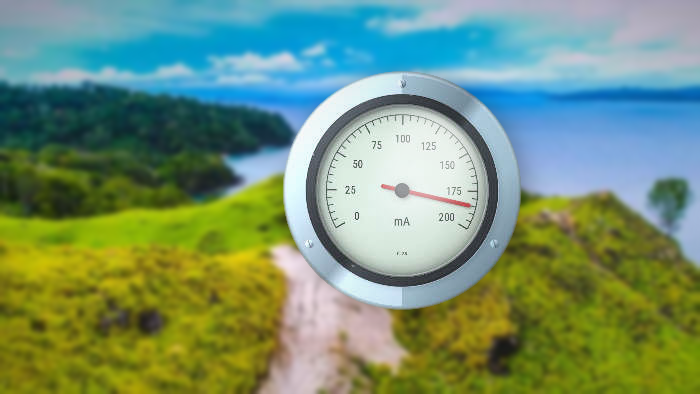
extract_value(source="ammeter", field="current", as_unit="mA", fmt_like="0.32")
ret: 185
